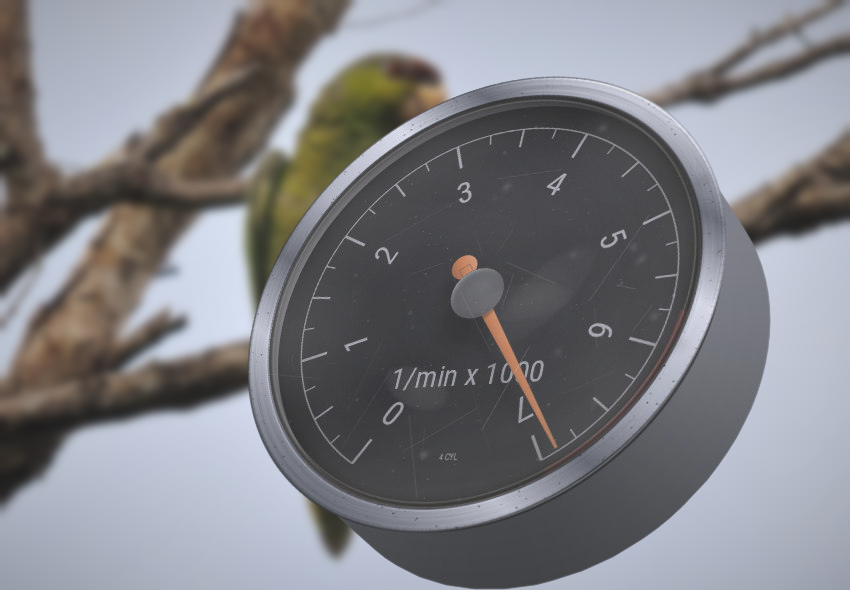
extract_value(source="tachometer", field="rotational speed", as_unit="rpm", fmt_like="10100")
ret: 6875
